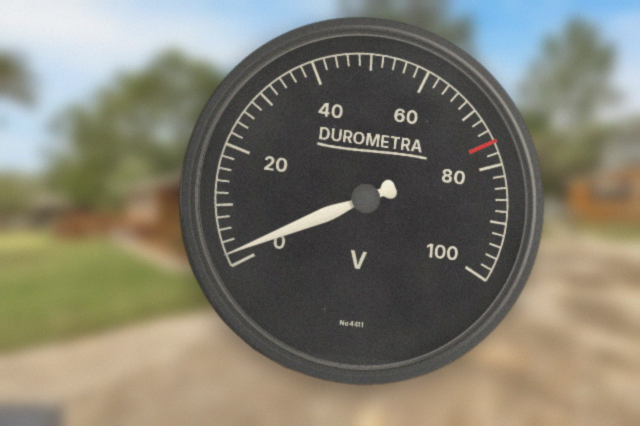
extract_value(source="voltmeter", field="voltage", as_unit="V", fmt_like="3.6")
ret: 2
